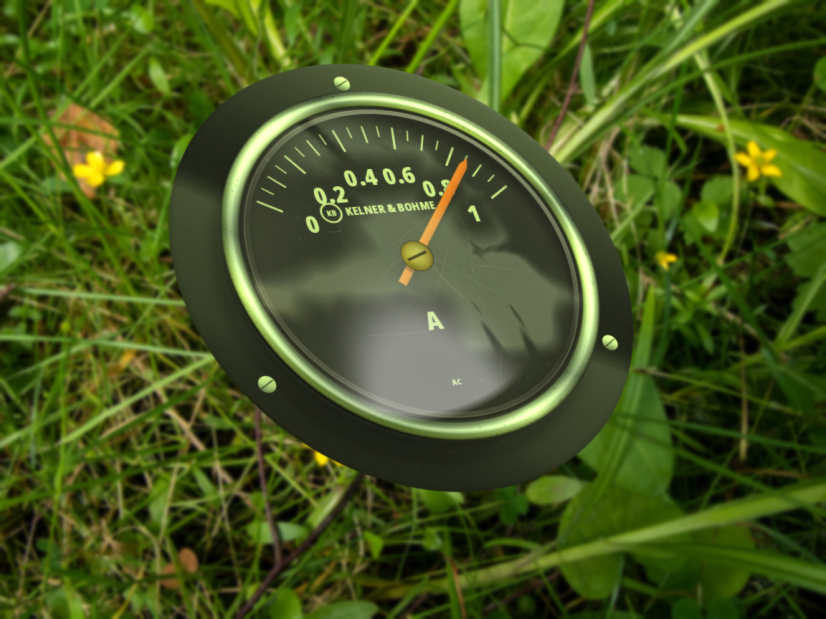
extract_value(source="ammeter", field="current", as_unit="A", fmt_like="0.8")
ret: 0.85
